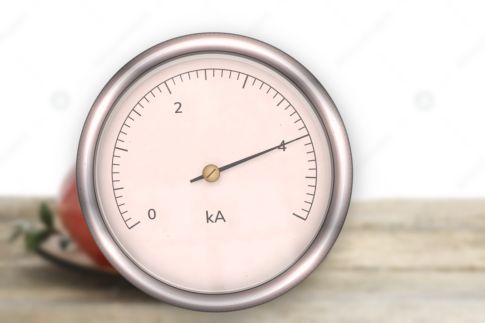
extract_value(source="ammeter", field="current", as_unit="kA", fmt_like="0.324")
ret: 4
